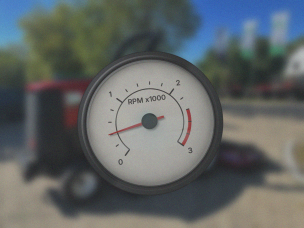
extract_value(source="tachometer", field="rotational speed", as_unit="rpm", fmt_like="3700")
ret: 400
